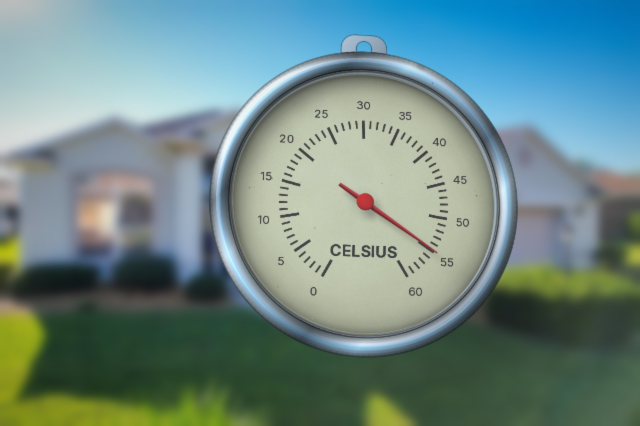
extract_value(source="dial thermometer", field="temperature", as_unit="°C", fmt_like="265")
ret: 55
